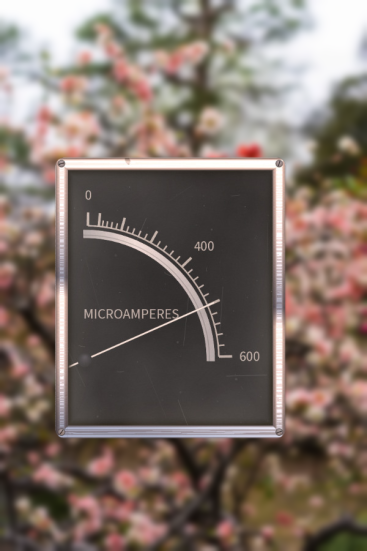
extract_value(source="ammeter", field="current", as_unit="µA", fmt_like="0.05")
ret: 500
